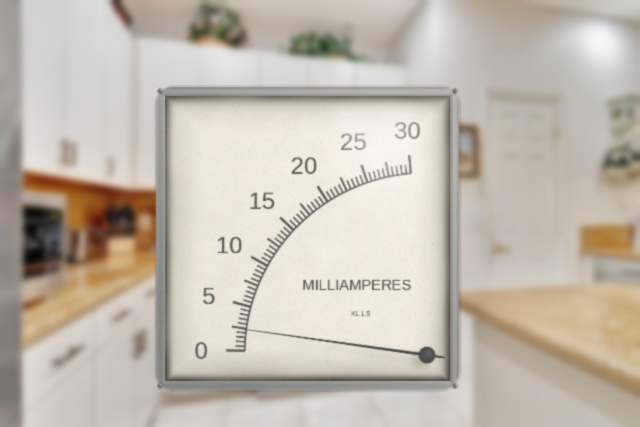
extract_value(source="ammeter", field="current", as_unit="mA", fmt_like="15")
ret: 2.5
